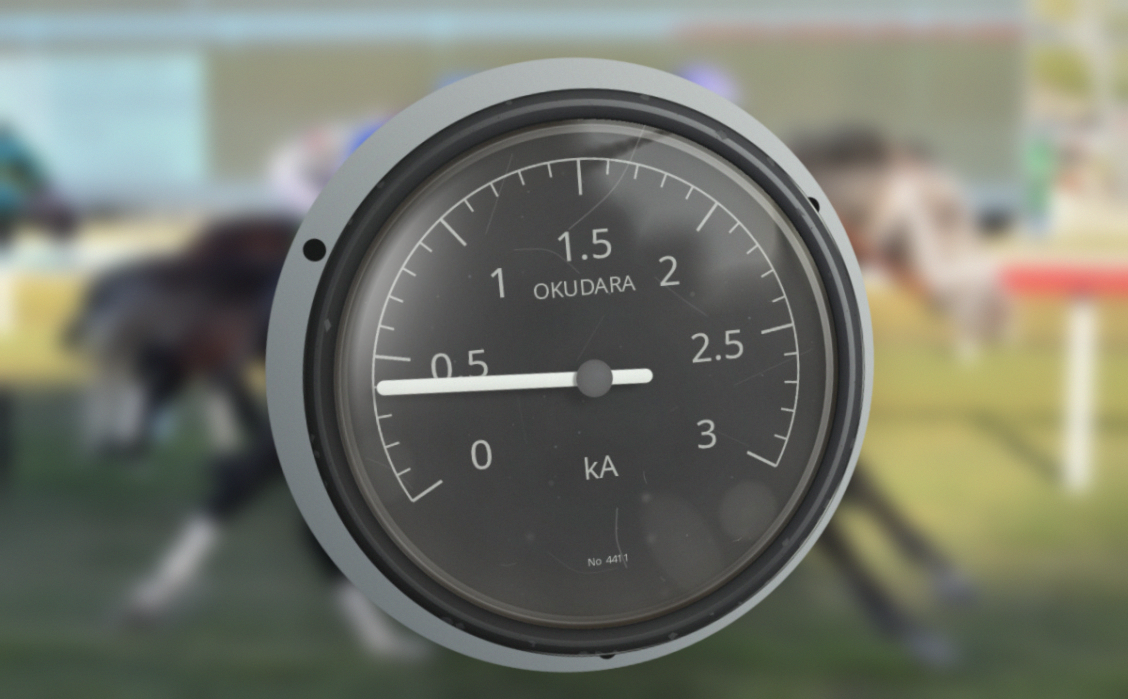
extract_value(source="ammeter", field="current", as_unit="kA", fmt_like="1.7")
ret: 0.4
